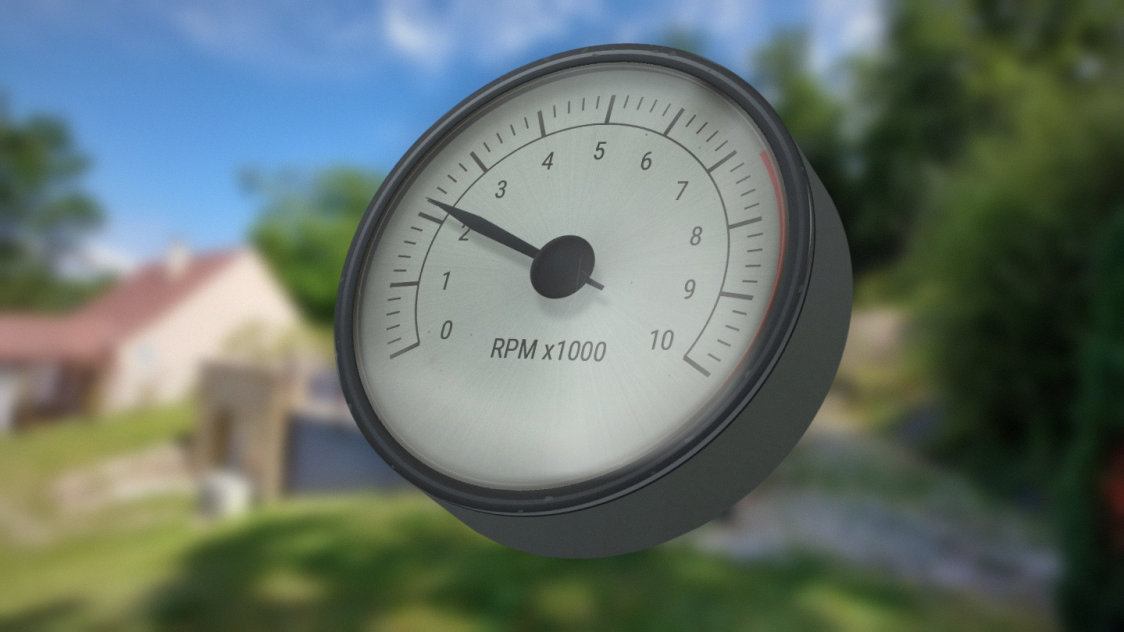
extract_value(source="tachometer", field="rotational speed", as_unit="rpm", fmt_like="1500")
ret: 2200
